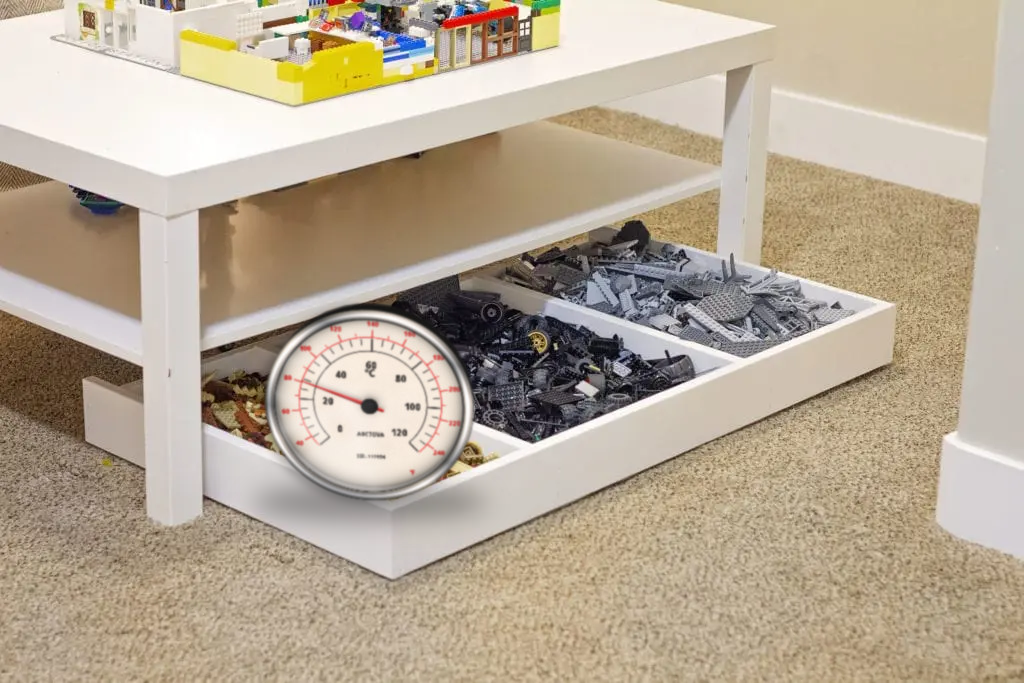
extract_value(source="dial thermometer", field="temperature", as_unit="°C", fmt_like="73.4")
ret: 28
